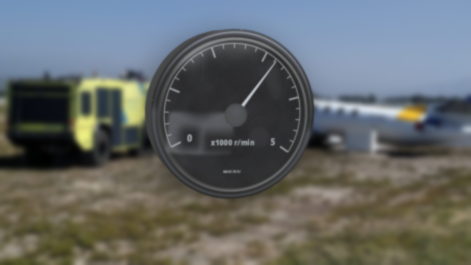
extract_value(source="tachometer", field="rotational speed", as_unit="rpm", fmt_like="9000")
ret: 3200
